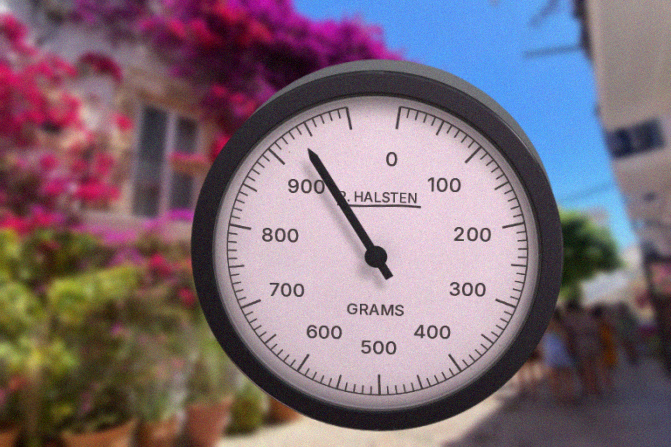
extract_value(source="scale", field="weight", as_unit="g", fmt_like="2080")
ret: 940
